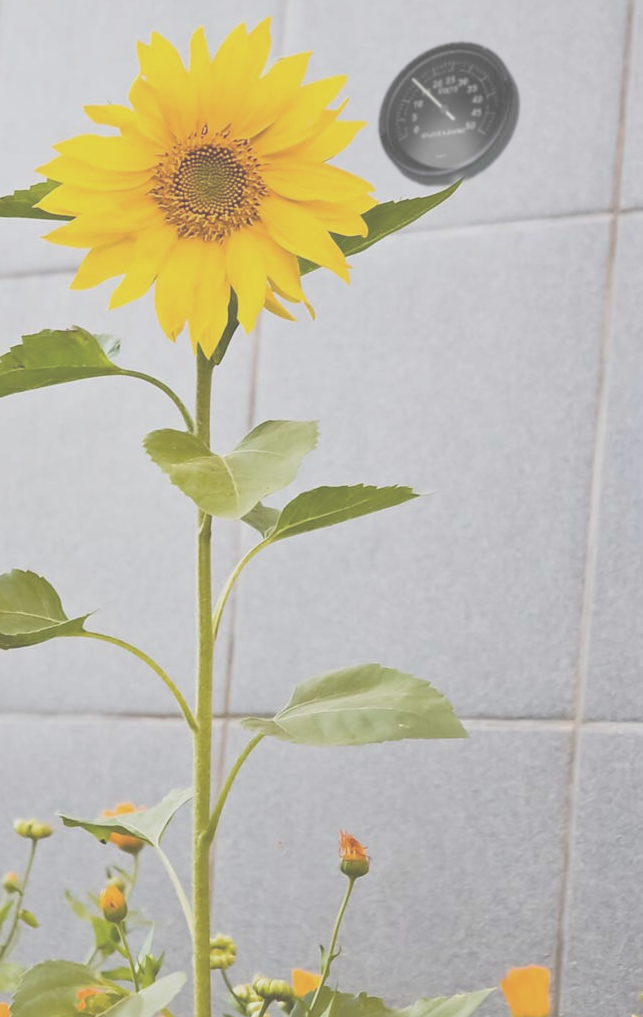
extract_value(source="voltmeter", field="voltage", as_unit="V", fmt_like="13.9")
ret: 15
